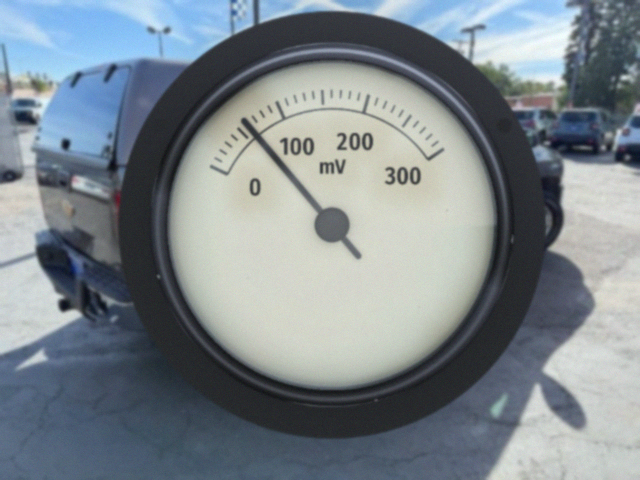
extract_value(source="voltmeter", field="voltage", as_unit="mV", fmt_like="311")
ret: 60
